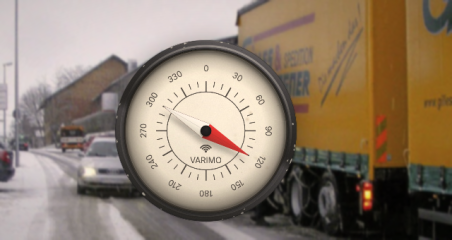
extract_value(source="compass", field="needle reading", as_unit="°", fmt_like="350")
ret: 120
